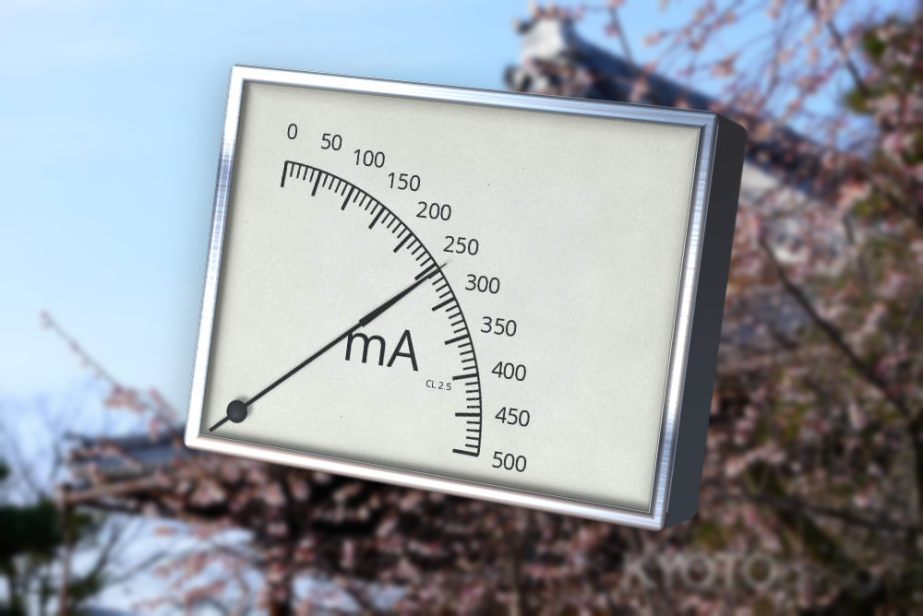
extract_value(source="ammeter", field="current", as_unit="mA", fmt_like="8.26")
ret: 260
